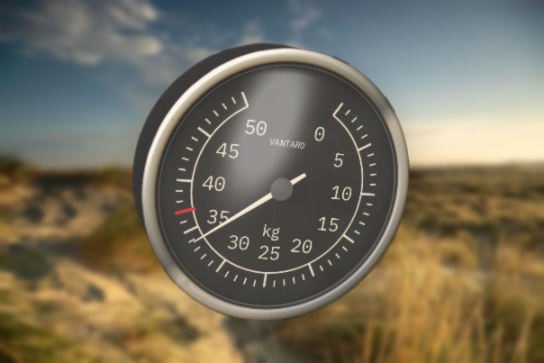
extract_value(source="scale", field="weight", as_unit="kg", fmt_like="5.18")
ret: 34
